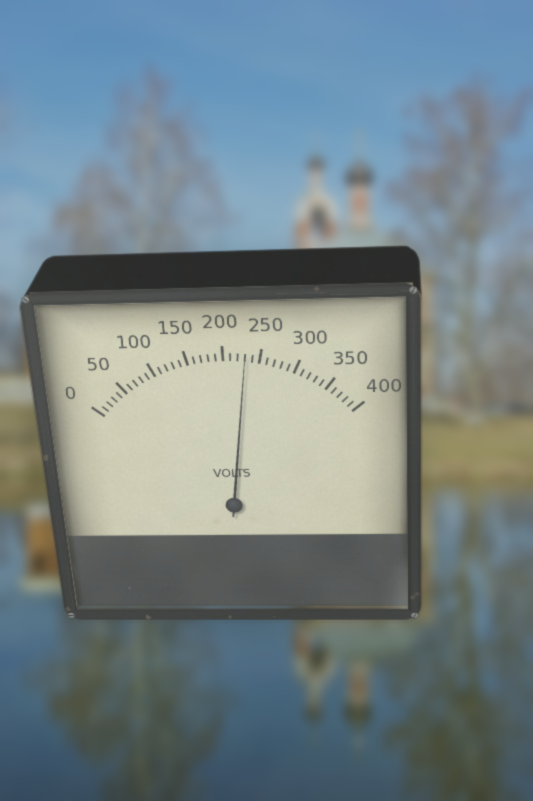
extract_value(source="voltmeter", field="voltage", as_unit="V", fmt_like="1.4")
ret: 230
